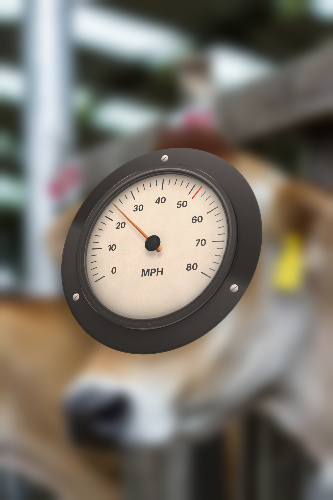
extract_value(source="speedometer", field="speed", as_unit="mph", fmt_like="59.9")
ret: 24
